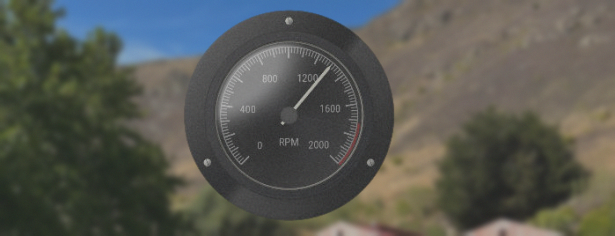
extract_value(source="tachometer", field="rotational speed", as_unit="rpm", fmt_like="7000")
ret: 1300
